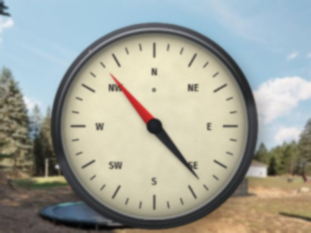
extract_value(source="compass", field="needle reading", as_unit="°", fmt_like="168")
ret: 320
